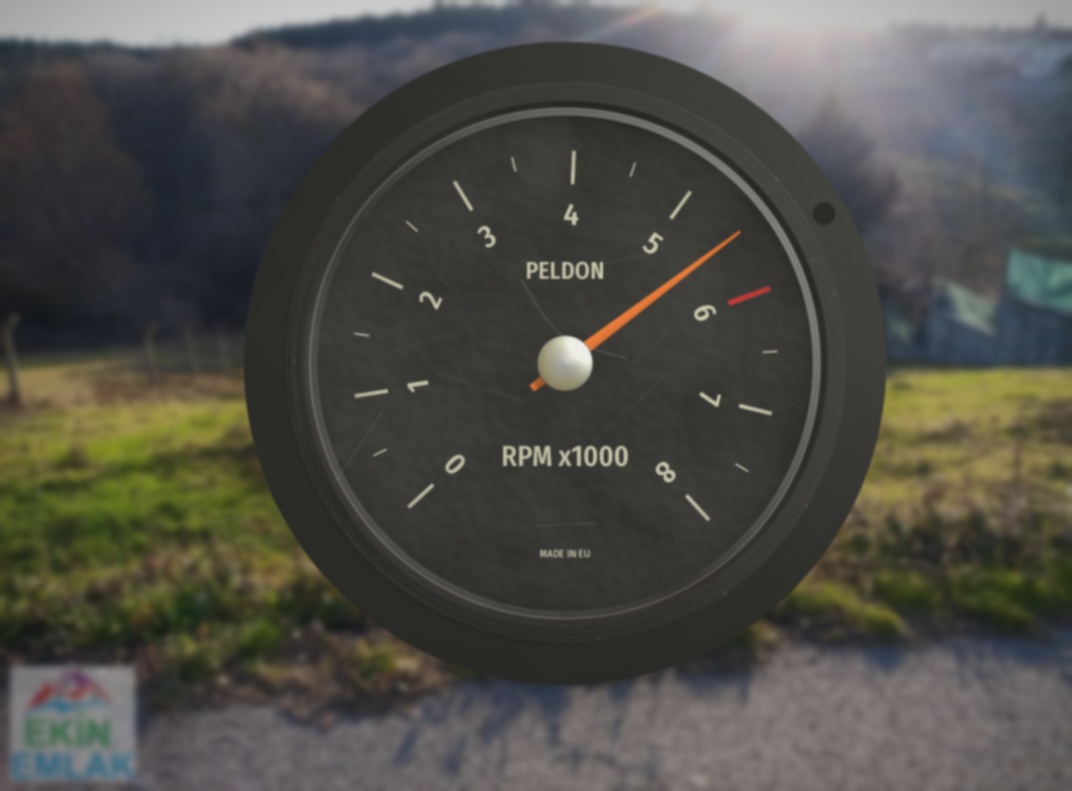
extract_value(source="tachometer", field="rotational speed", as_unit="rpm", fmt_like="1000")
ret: 5500
